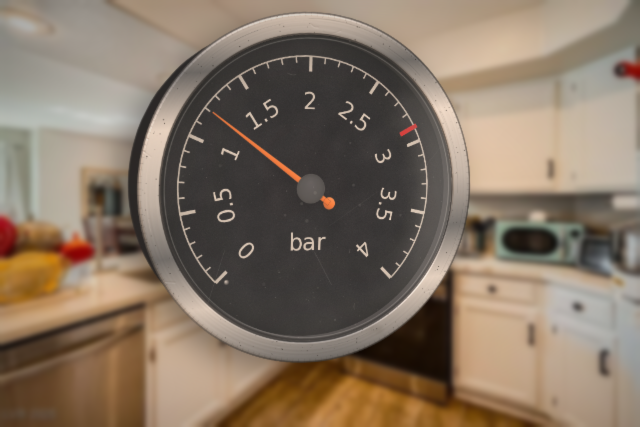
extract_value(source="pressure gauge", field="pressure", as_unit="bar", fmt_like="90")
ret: 1.2
